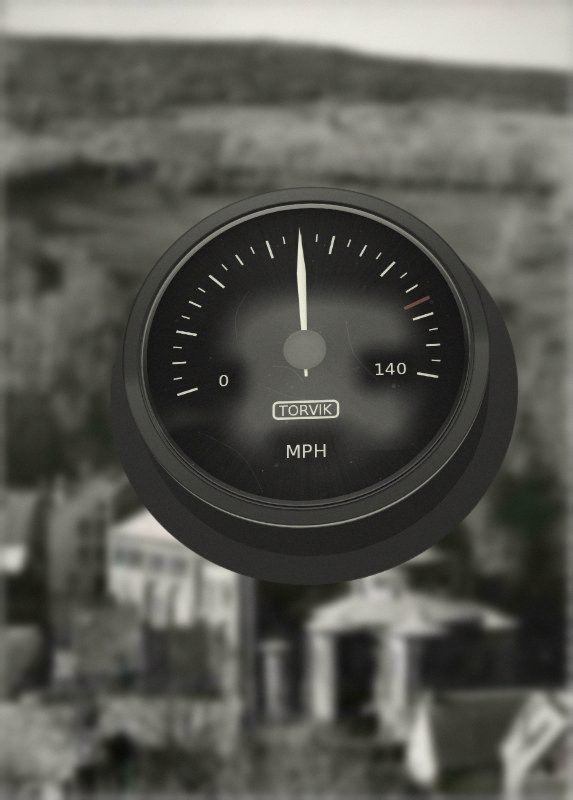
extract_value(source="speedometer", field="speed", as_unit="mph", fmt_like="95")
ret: 70
